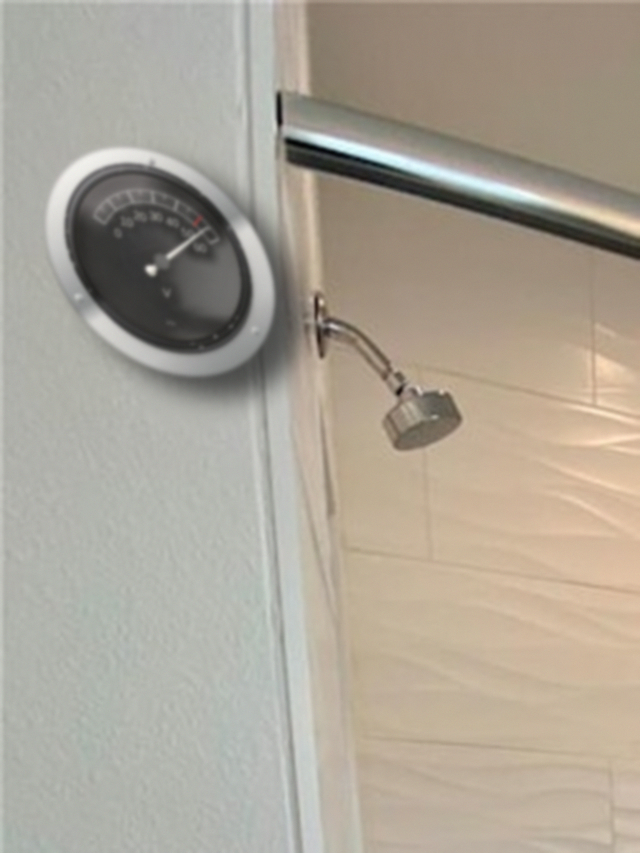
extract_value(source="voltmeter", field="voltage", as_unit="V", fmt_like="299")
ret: 55
